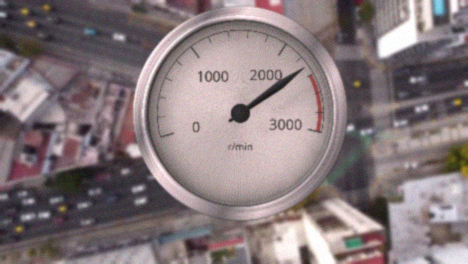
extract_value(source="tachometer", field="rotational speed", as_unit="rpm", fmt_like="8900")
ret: 2300
